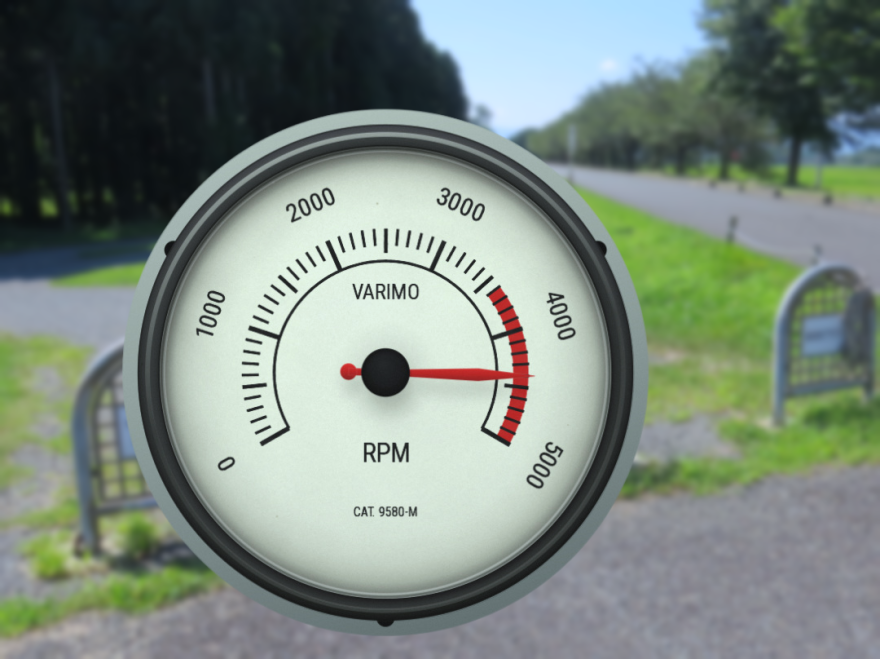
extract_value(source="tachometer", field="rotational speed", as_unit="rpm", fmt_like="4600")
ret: 4400
